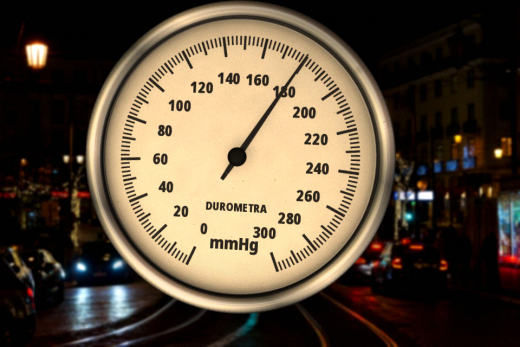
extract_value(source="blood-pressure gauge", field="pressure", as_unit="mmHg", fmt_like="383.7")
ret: 180
